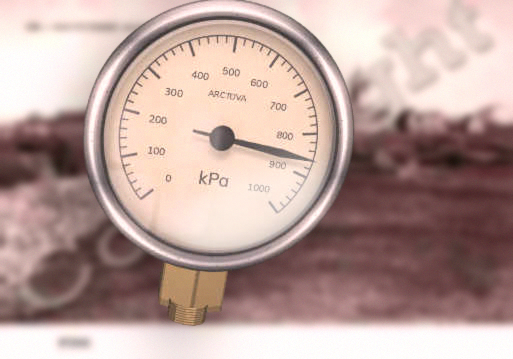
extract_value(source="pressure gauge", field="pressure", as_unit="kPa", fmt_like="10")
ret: 860
